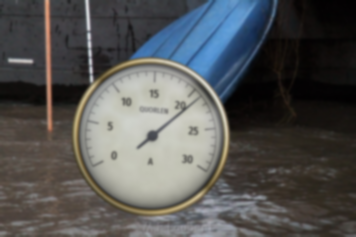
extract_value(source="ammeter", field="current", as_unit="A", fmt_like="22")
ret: 21
